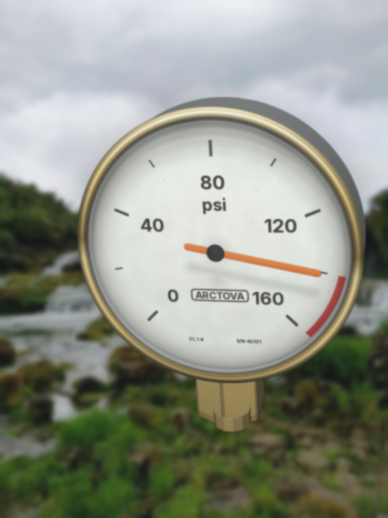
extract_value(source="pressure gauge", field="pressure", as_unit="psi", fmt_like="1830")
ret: 140
